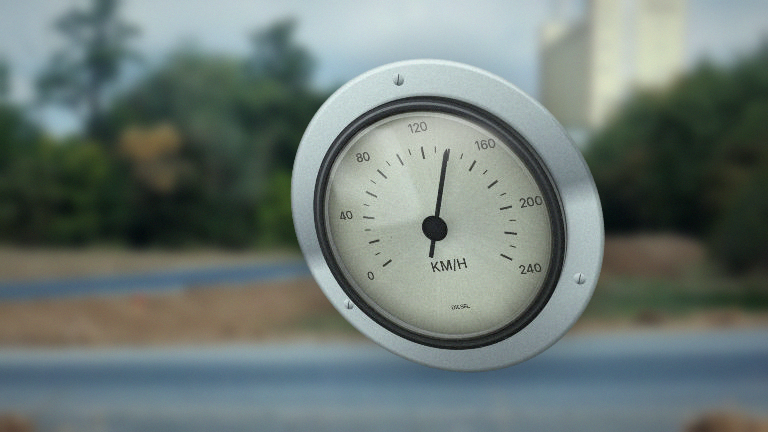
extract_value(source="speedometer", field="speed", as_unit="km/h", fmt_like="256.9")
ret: 140
